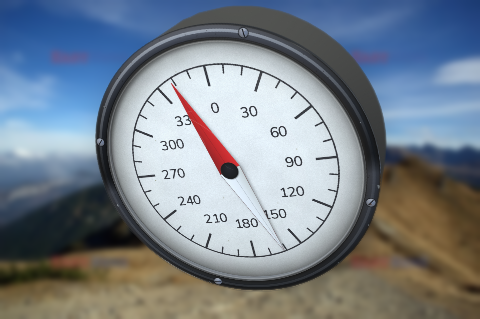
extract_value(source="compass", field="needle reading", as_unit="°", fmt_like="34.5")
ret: 340
